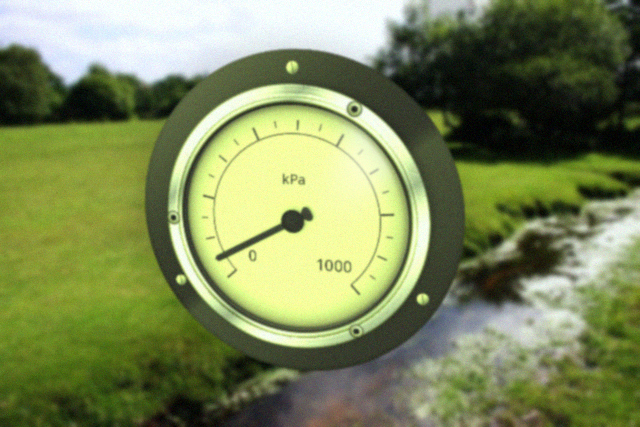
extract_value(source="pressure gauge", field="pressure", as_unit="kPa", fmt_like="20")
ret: 50
